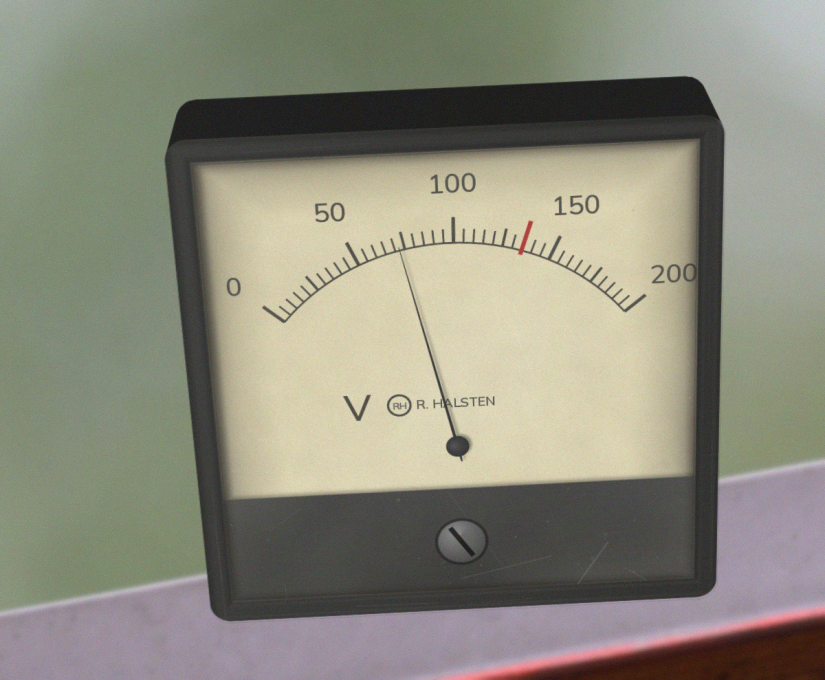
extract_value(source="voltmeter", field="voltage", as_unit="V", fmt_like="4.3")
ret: 72.5
